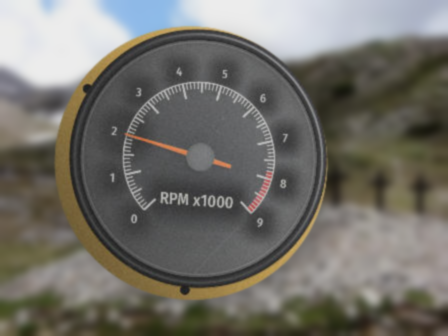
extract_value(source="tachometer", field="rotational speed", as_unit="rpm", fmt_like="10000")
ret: 2000
